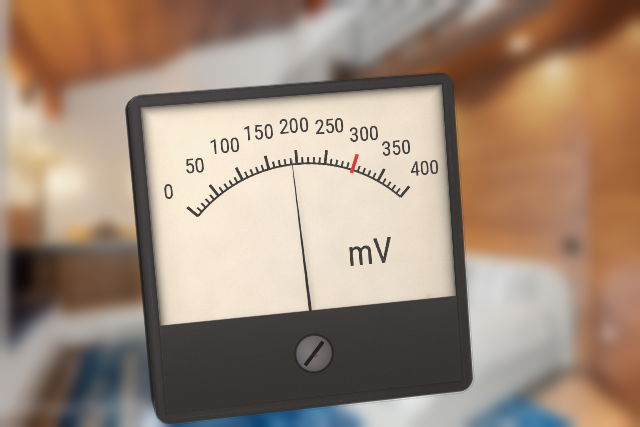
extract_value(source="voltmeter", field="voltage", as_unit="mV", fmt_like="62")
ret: 190
